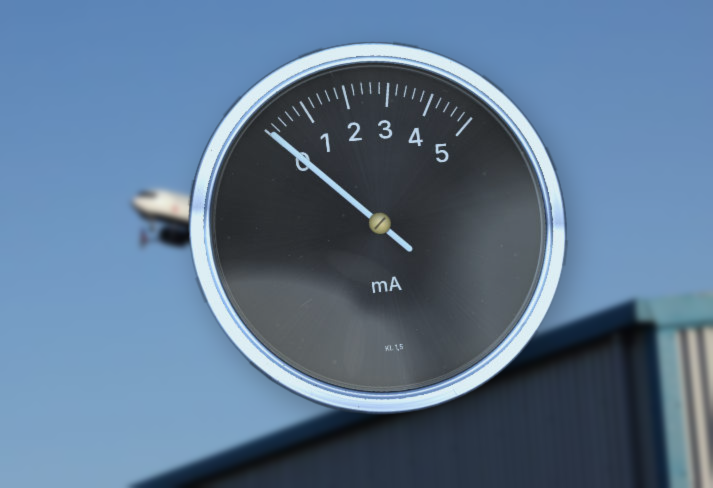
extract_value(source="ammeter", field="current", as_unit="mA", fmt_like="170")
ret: 0
